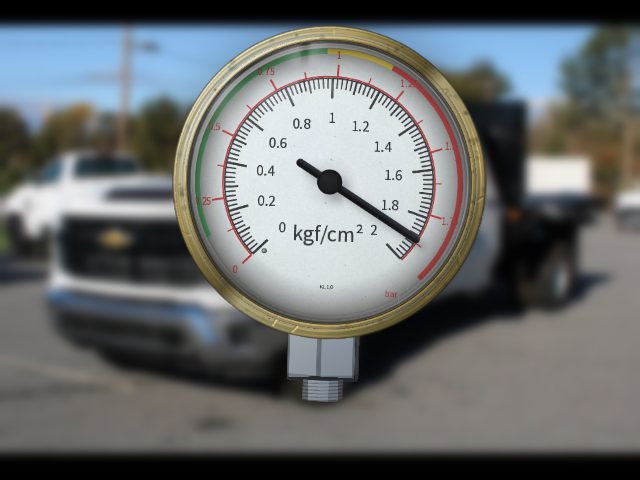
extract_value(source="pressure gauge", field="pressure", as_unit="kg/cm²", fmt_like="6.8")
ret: 1.9
